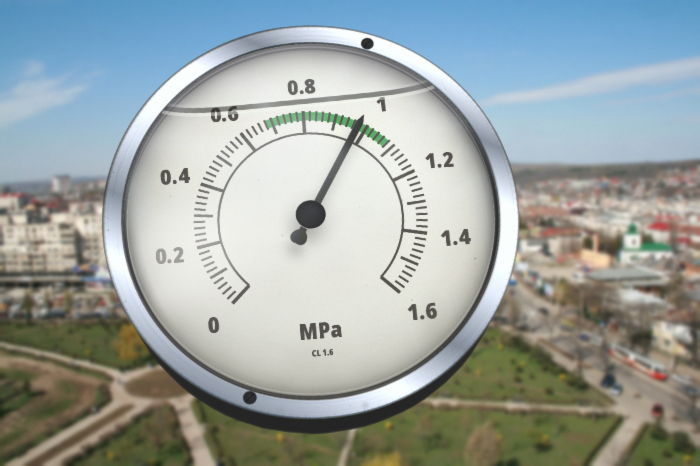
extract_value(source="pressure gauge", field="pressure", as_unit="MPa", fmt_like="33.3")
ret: 0.98
